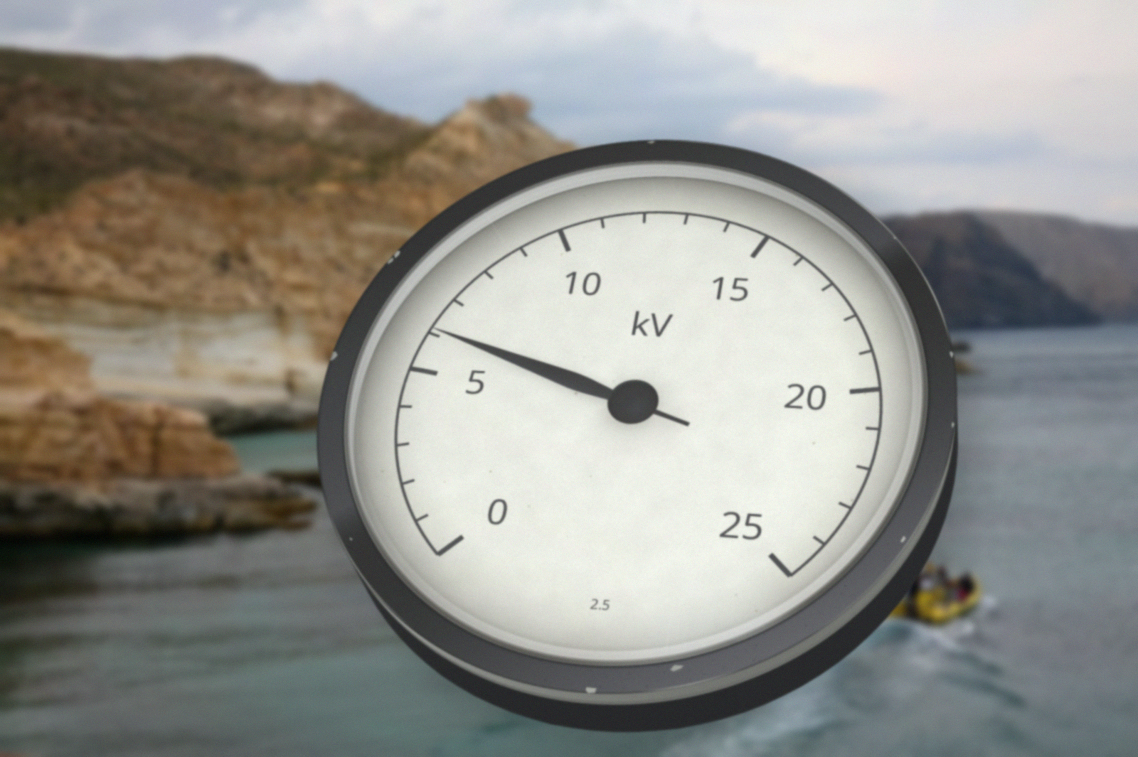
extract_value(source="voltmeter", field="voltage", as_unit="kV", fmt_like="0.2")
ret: 6
